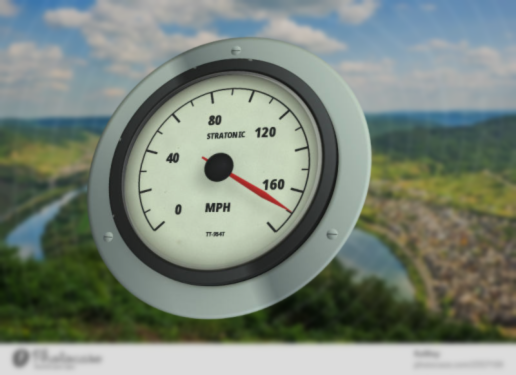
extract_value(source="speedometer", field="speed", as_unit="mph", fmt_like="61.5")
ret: 170
